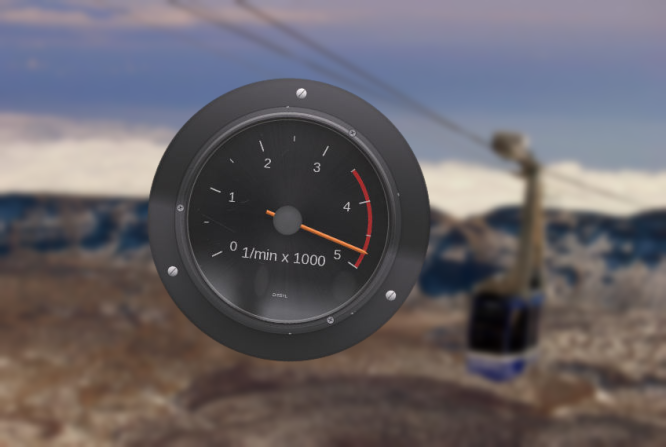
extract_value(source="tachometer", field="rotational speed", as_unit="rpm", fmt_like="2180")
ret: 4750
